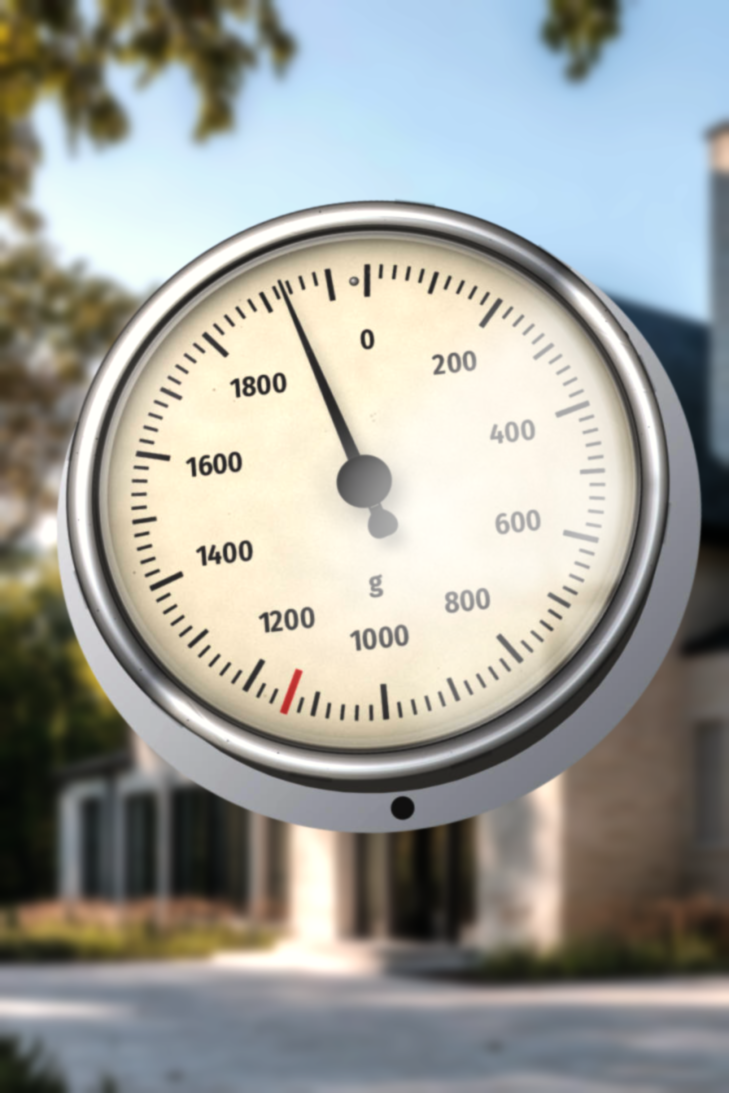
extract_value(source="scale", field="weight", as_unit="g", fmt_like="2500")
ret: 1930
